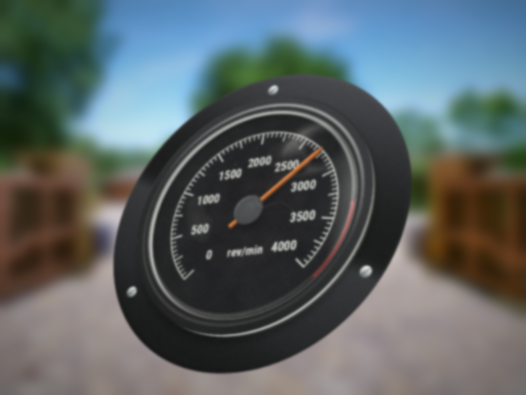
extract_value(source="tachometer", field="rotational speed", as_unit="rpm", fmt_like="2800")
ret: 2750
